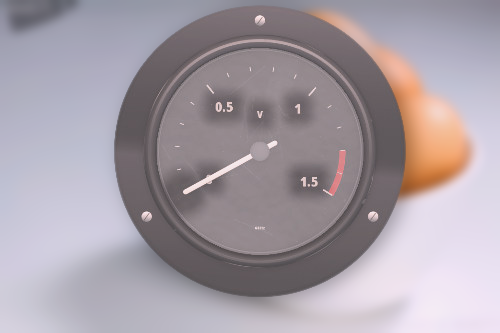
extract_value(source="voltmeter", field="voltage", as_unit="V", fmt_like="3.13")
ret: 0
